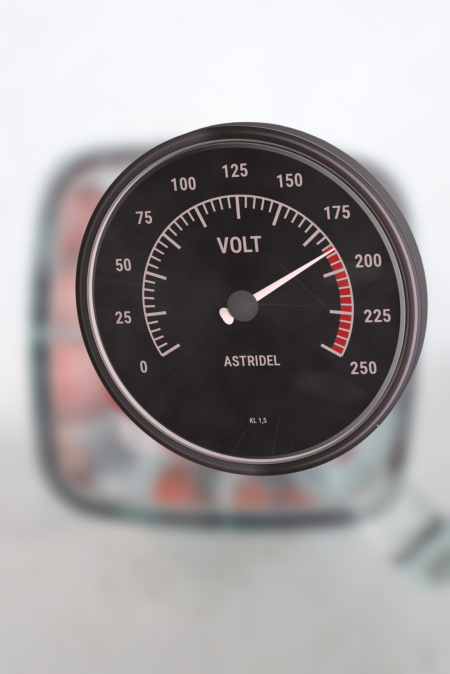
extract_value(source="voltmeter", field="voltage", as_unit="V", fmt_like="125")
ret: 187.5
